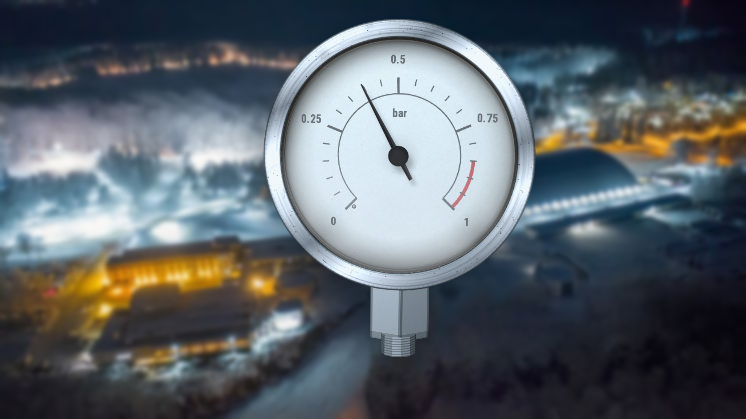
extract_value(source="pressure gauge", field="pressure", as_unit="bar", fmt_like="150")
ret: 0.4
